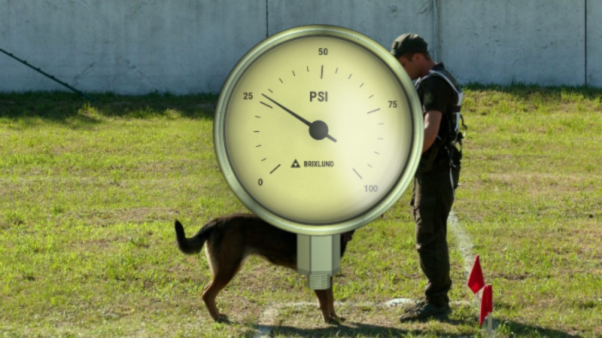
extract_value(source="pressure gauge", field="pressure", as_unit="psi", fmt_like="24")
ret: 27.5
